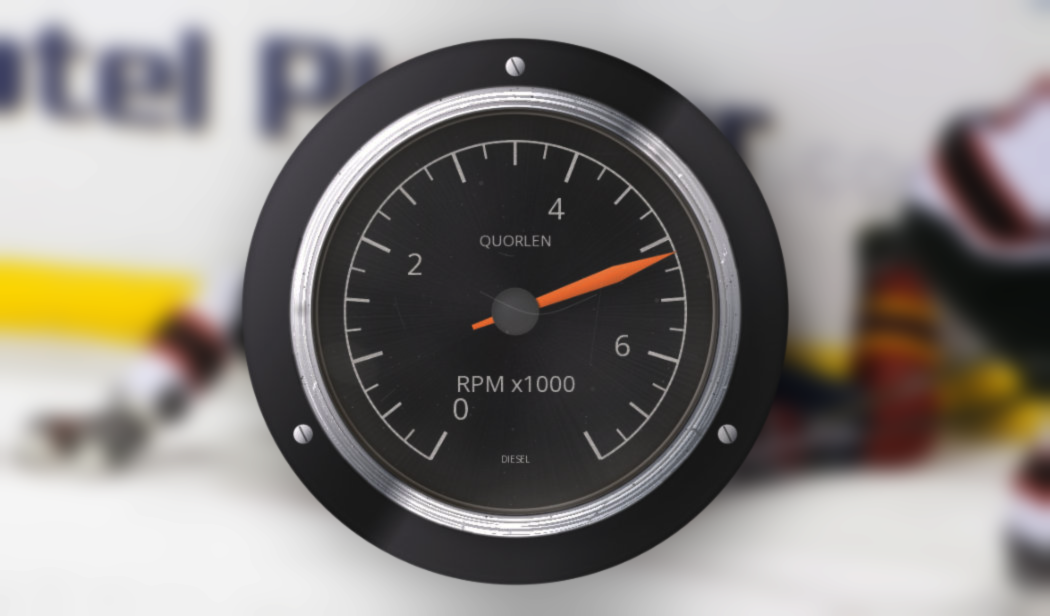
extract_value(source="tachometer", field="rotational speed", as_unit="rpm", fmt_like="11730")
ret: 5125
